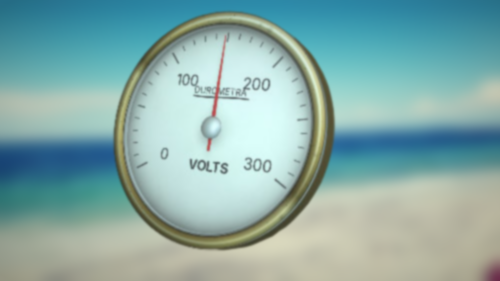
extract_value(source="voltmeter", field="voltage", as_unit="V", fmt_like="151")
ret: 150
